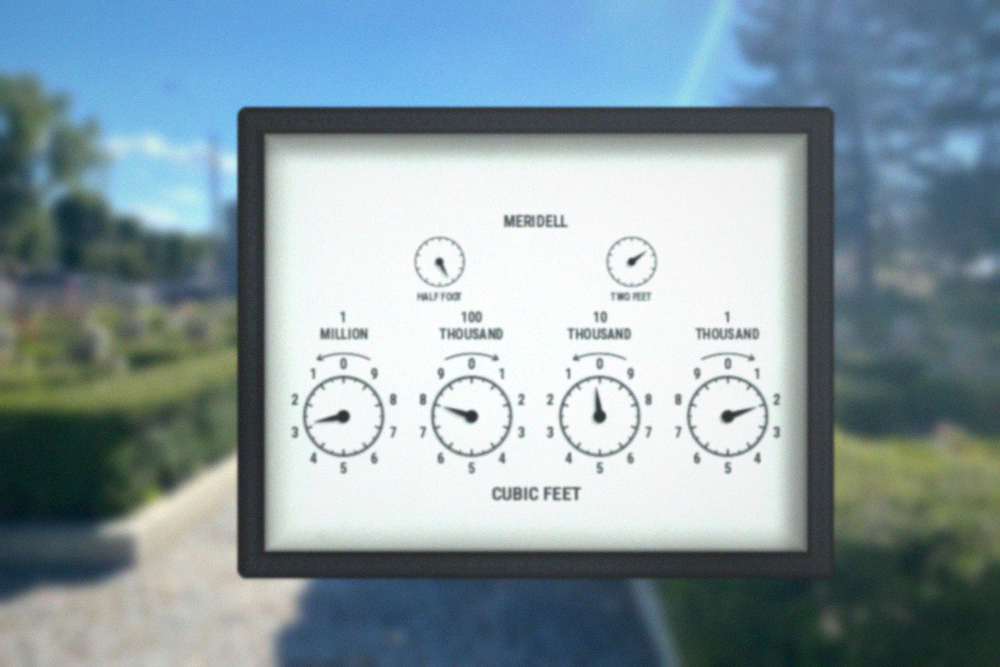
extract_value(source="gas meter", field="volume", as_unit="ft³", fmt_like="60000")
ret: 280200
